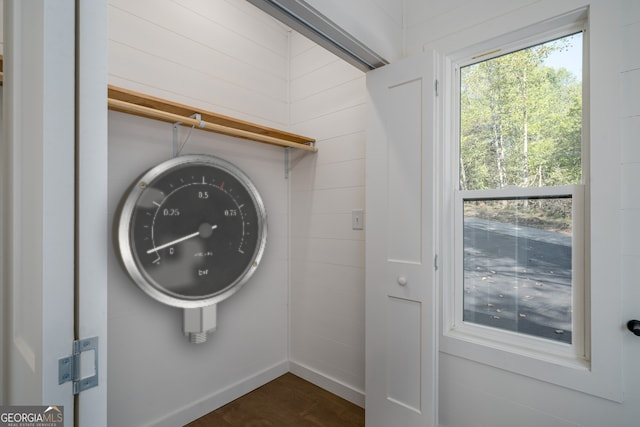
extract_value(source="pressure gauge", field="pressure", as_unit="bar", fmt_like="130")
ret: 0.05
